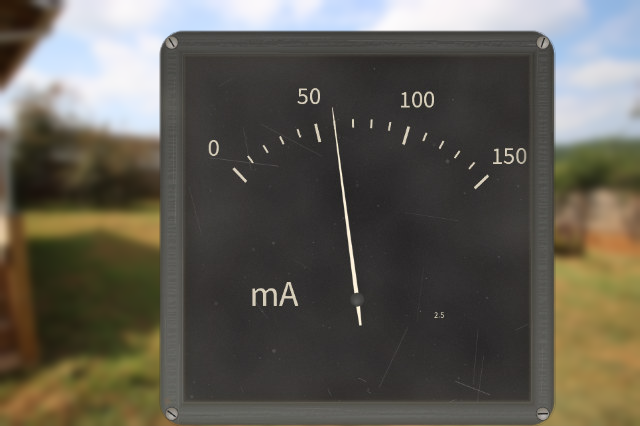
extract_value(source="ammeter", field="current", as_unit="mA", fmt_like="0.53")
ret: 60
